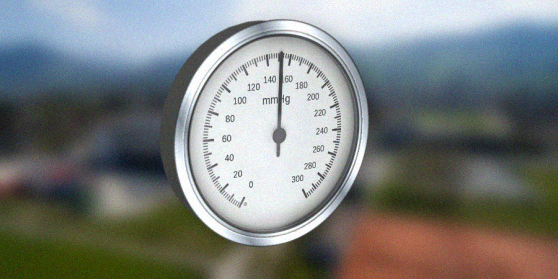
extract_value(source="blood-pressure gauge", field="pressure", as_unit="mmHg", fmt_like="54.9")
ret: 150
